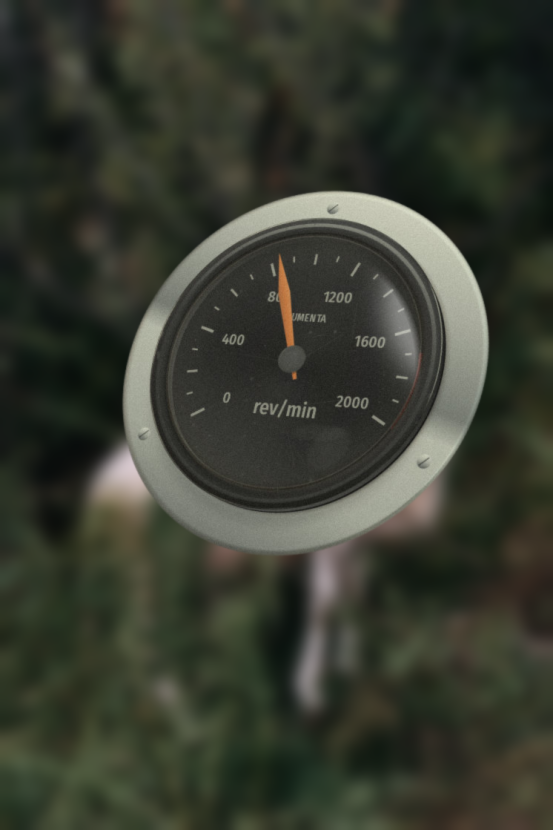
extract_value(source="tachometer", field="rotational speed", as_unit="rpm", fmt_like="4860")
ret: 850
